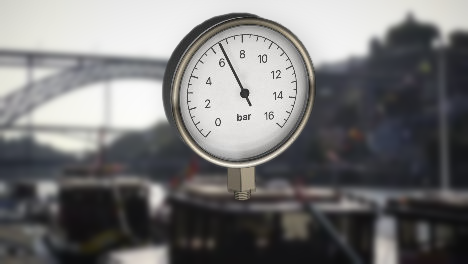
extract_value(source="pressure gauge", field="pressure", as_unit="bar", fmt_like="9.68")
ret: 6.5
